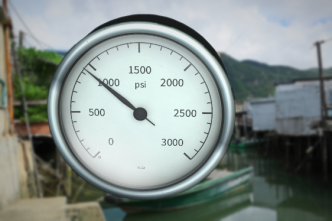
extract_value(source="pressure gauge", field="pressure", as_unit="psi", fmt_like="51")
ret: 950
